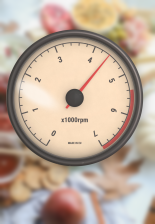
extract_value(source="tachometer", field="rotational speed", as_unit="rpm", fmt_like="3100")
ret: 4400
